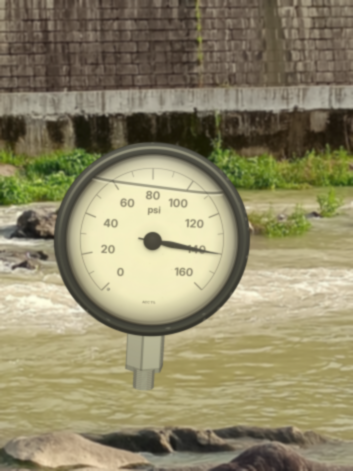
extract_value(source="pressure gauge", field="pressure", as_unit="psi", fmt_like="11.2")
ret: 140
